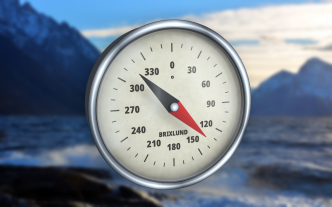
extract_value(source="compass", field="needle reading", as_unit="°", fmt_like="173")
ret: 135
